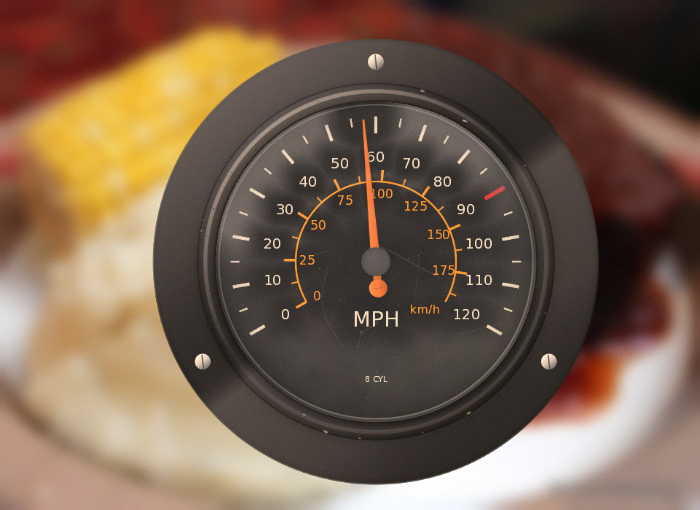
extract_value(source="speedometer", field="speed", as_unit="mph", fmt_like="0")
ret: 57.5
